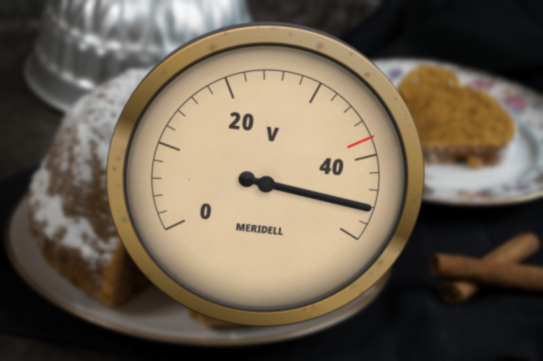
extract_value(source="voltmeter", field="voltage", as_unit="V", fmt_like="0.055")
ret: 46
